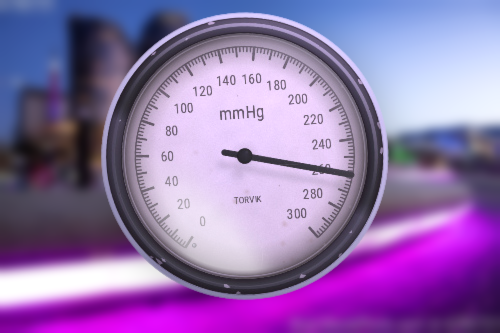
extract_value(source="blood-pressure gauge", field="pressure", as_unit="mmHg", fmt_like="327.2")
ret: 260
